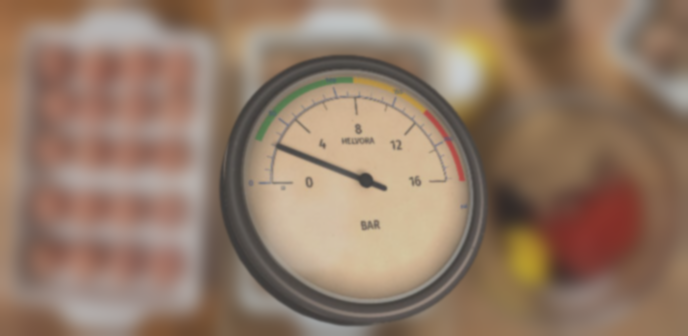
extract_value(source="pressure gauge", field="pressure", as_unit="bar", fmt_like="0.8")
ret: 2
